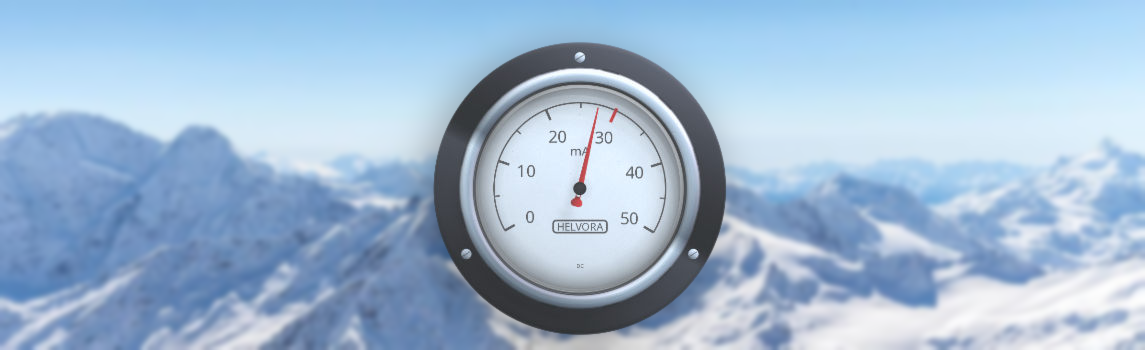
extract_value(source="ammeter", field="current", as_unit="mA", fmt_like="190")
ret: 27.5
